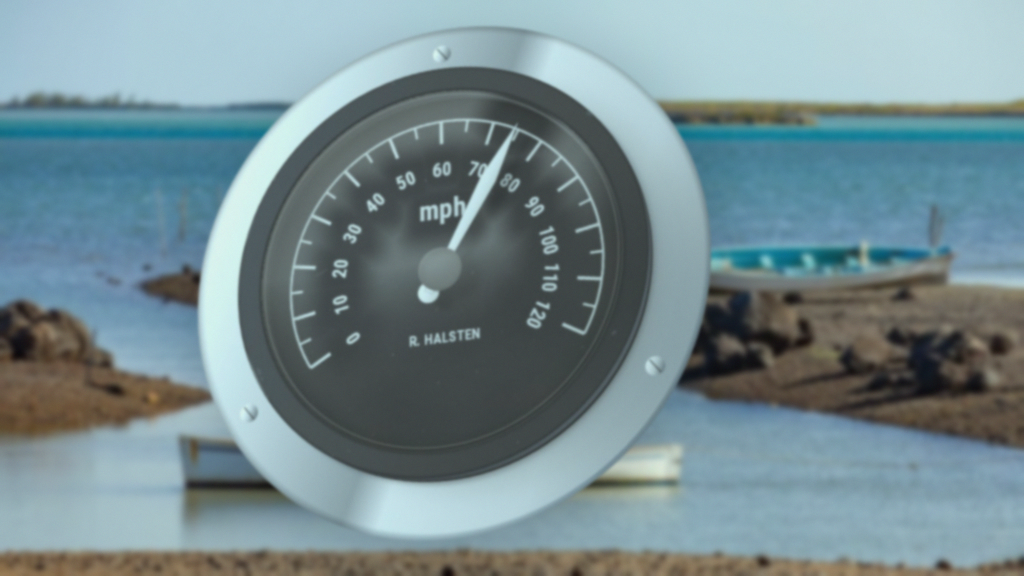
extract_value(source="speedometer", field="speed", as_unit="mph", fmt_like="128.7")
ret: 75
